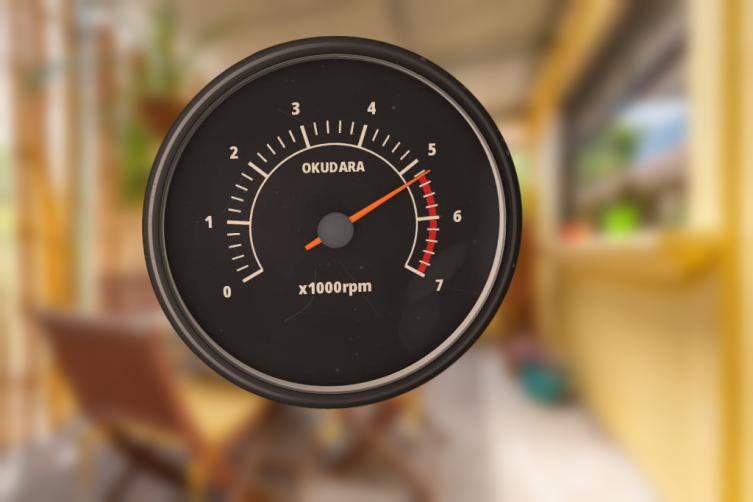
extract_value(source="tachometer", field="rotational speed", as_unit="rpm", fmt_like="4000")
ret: 5200
